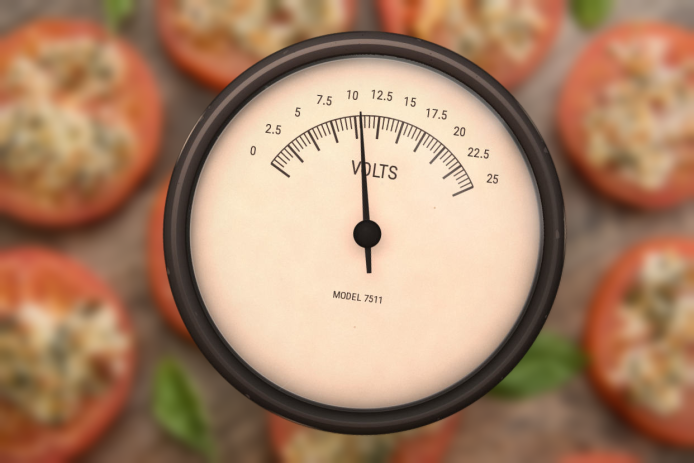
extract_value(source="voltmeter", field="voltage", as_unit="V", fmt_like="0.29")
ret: 10.5
